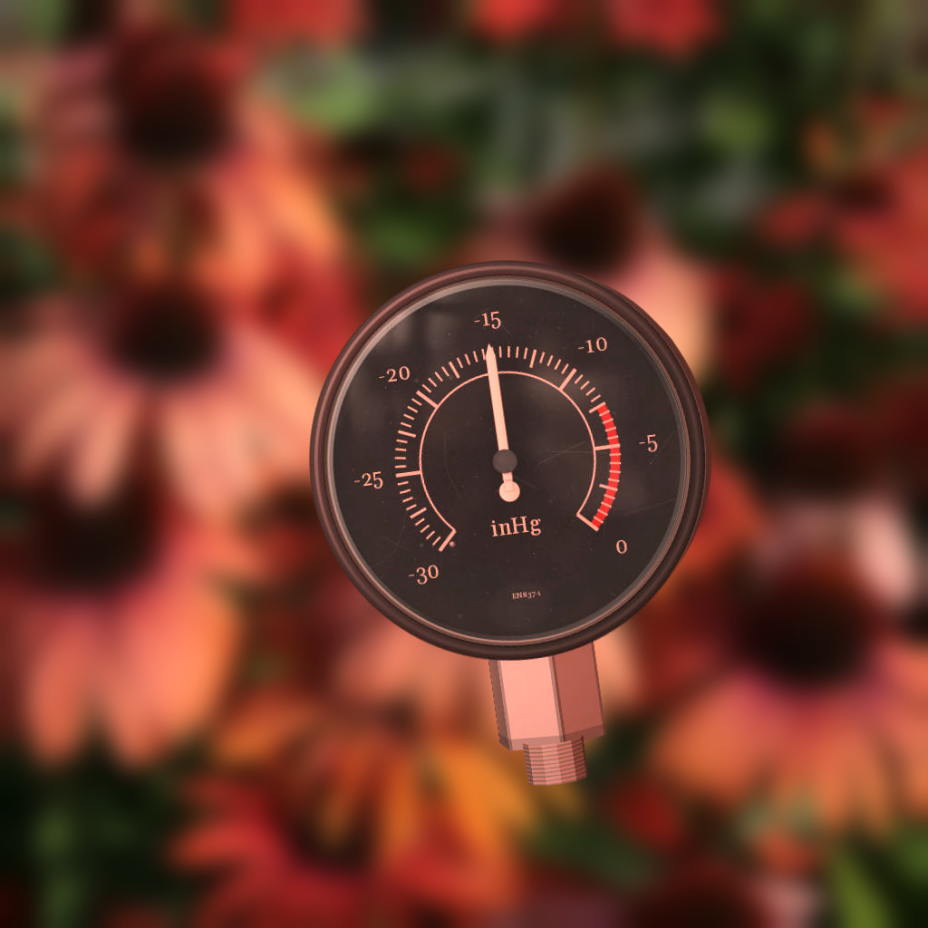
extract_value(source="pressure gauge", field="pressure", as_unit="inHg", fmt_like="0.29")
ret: -15
